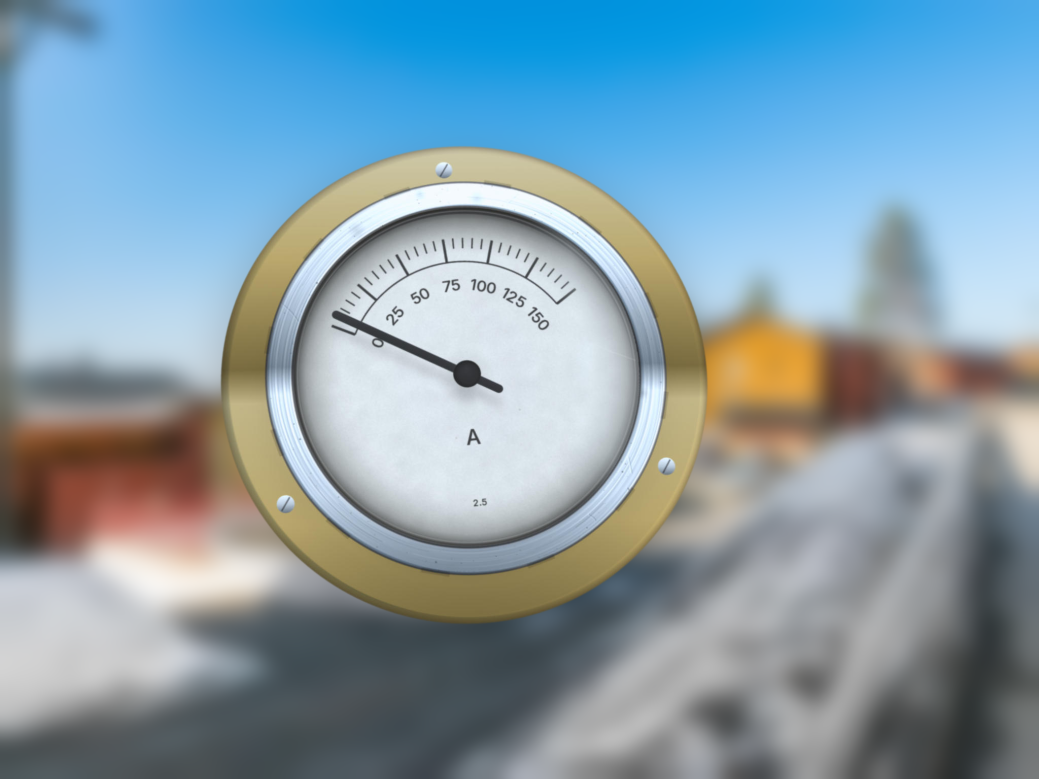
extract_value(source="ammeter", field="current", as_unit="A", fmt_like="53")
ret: 5
